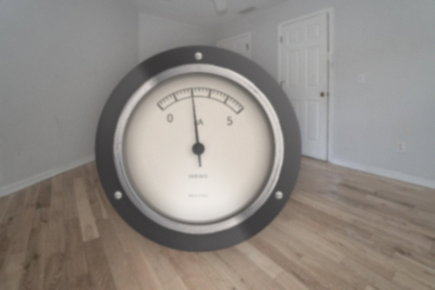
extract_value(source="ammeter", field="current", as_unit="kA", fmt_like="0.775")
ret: 2
